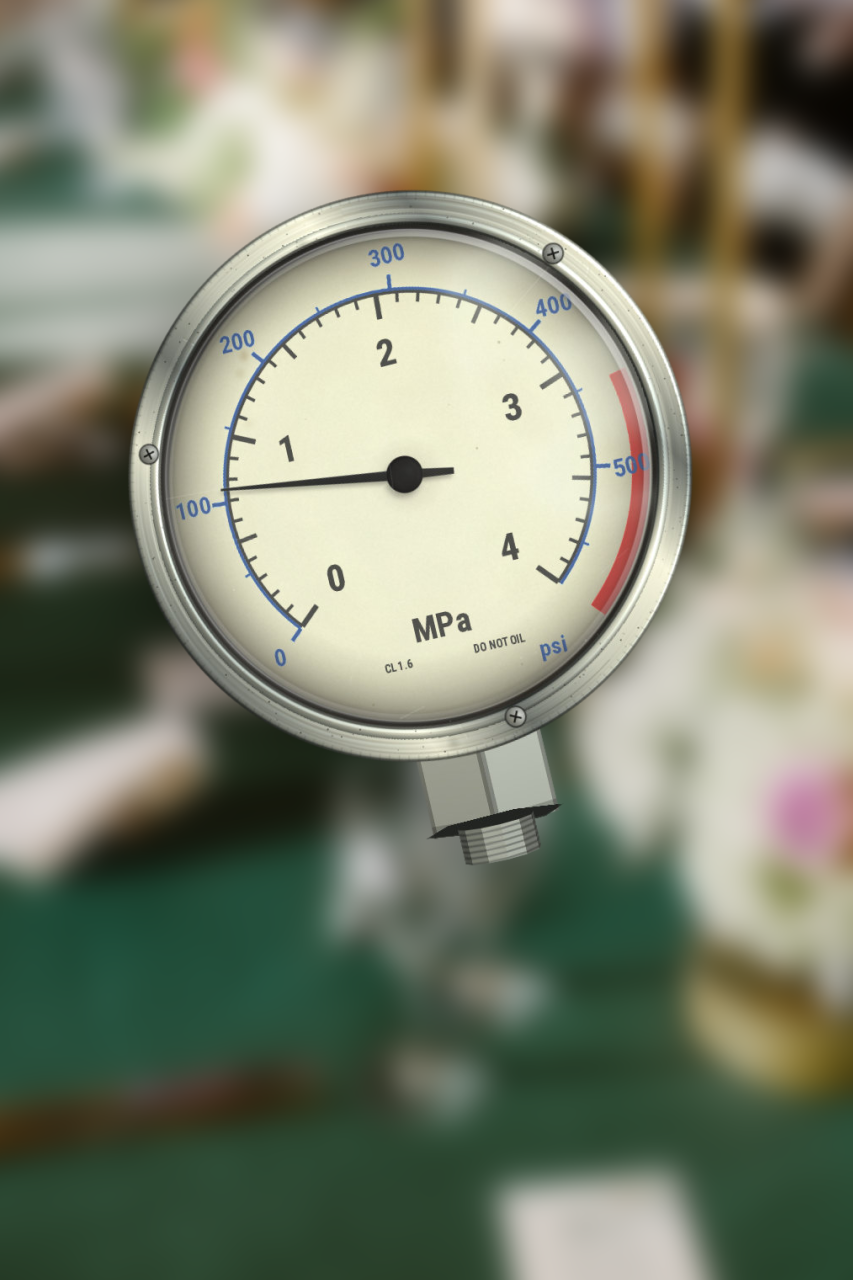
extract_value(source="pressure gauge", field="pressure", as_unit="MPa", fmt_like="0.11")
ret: 0.75
